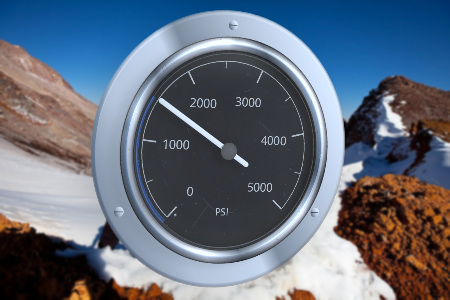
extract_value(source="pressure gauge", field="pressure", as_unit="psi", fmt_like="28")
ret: 1500
